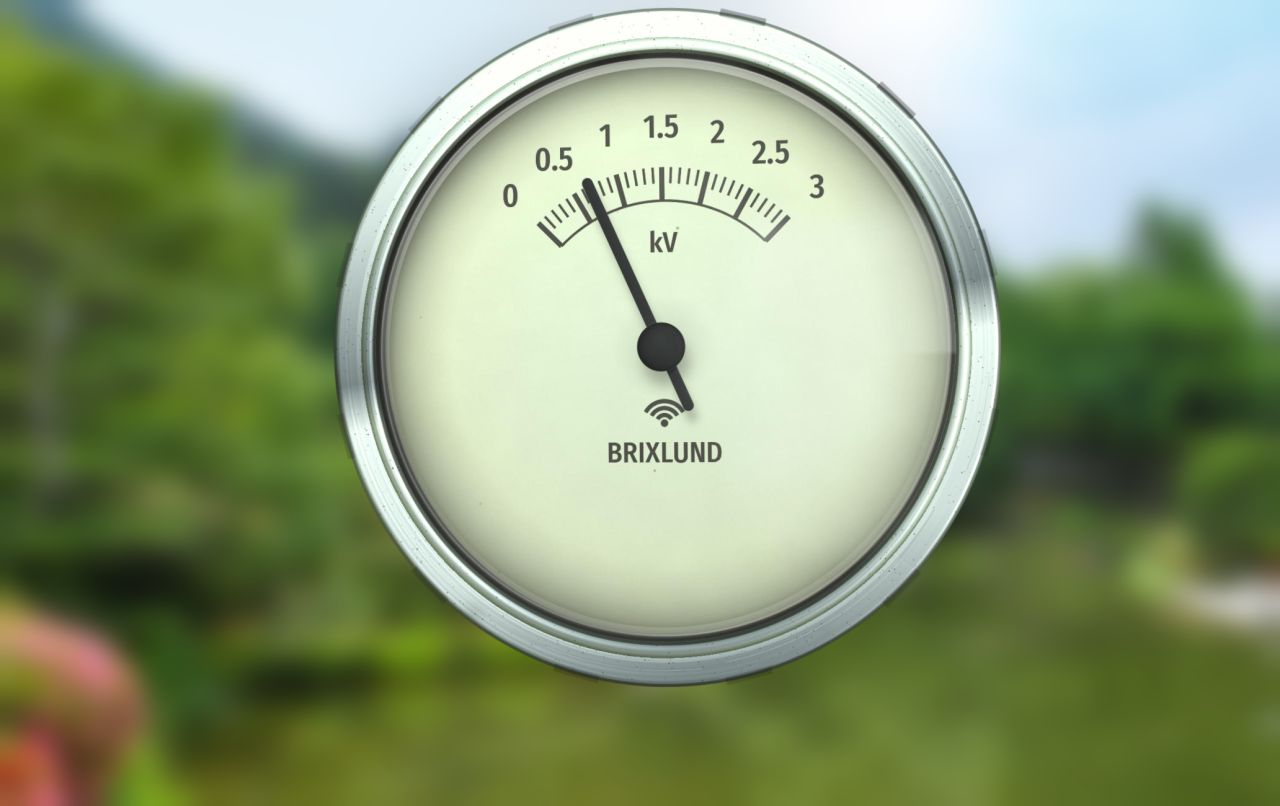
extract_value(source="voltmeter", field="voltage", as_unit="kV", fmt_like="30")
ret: 0.7
